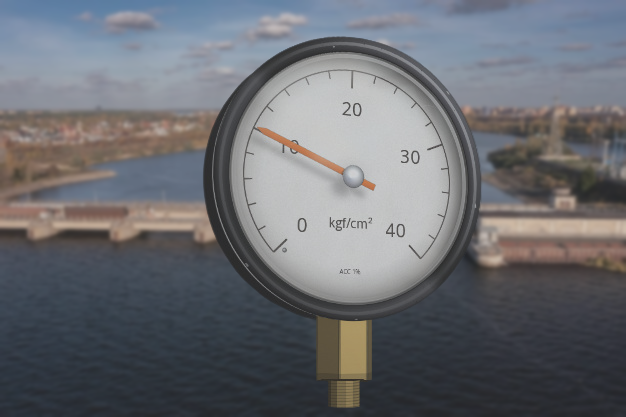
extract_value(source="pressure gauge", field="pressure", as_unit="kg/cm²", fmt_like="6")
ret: 10
